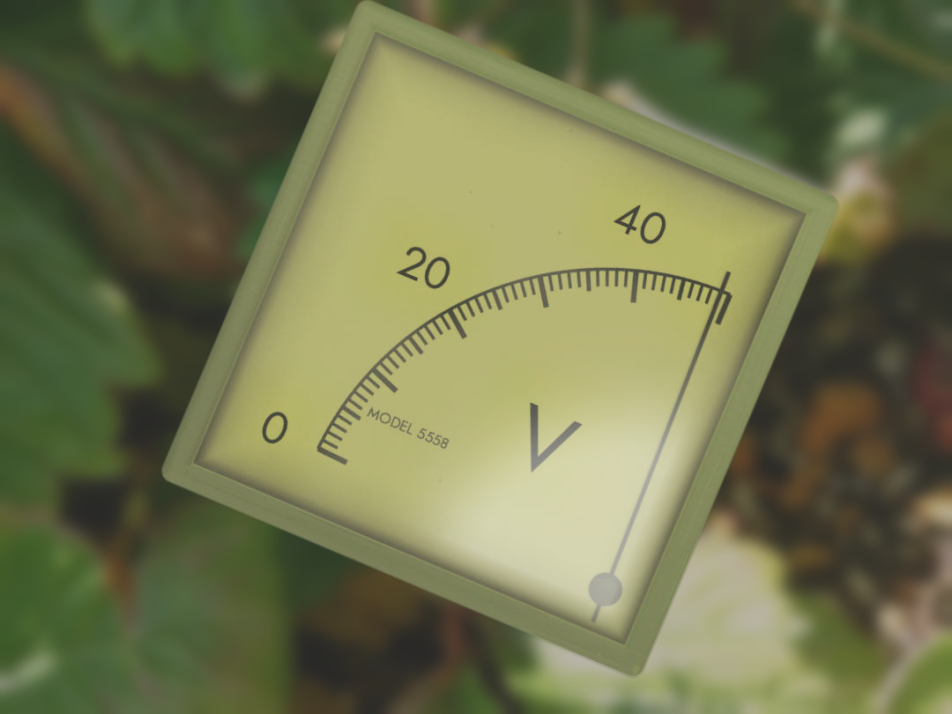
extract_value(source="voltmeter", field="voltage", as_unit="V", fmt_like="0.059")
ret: 49
